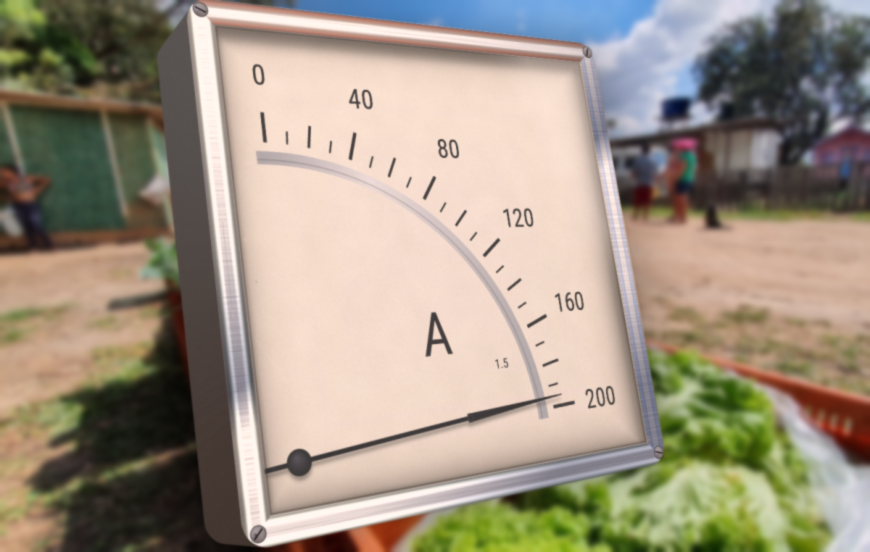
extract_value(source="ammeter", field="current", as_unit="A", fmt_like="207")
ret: 195
